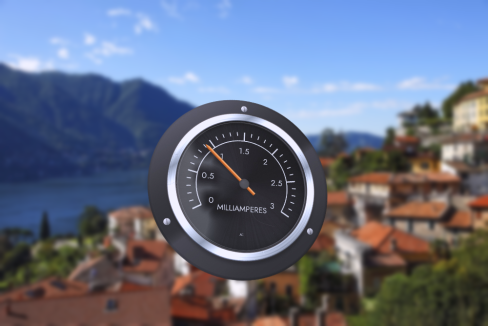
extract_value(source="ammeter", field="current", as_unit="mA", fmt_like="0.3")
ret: 0.9
